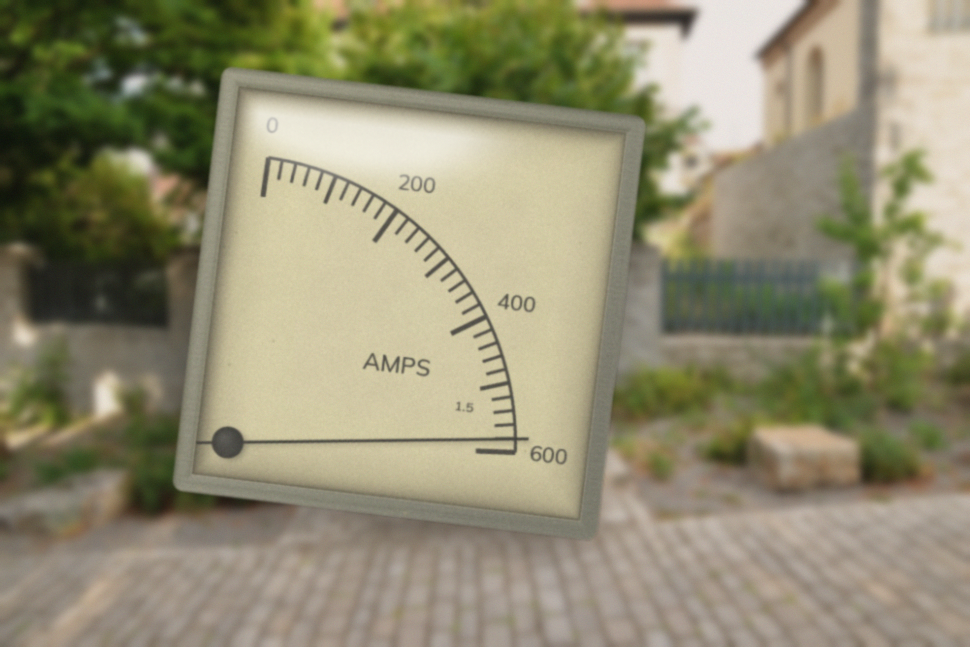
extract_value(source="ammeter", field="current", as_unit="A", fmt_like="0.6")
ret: 580
